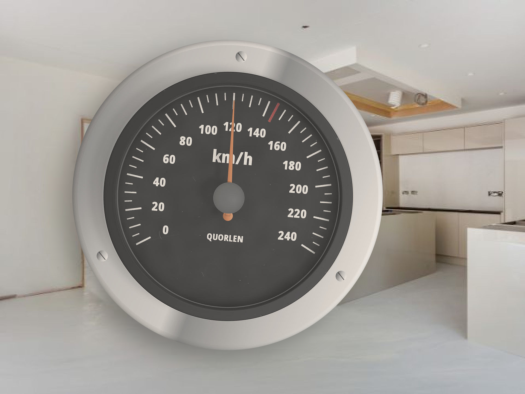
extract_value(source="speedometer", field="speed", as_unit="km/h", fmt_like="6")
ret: 120
